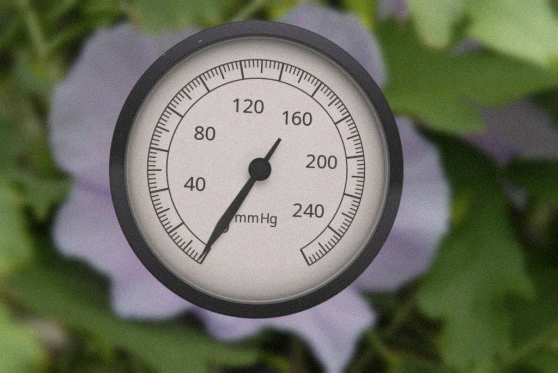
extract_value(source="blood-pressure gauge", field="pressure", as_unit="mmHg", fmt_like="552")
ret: 2
